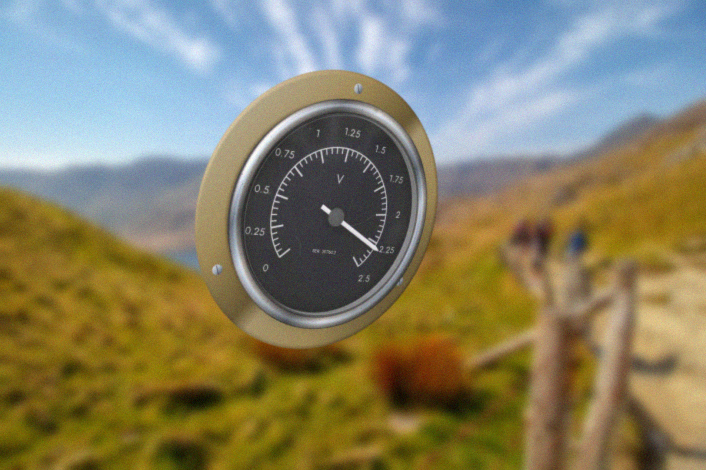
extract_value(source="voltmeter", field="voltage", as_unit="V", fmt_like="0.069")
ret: 2.3
